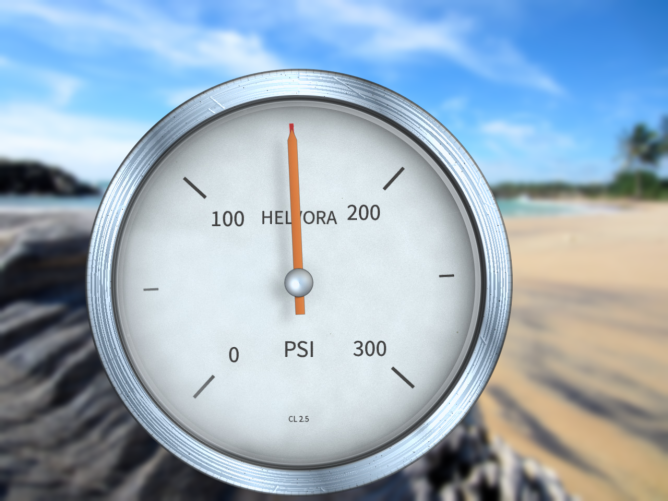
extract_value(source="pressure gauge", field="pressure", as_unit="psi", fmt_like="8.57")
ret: 150
